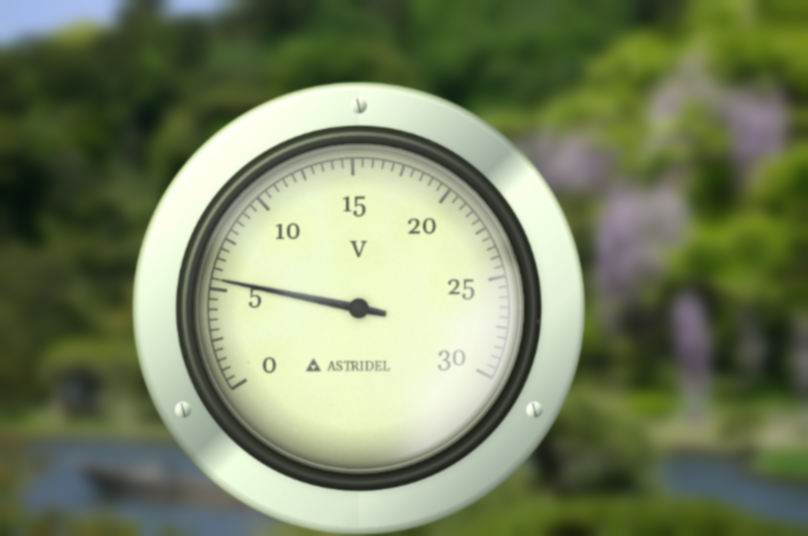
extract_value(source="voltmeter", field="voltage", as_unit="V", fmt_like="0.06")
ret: 5.5
